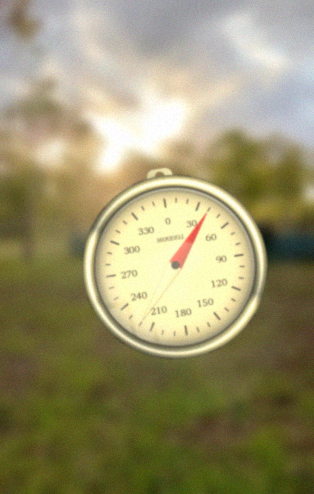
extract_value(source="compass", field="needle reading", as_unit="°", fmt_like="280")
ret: 40
